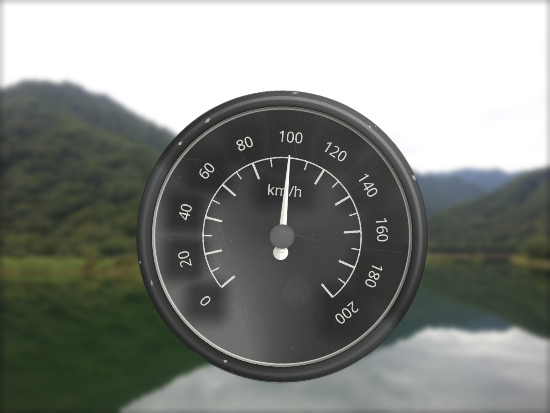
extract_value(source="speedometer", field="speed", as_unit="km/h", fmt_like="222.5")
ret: 100
